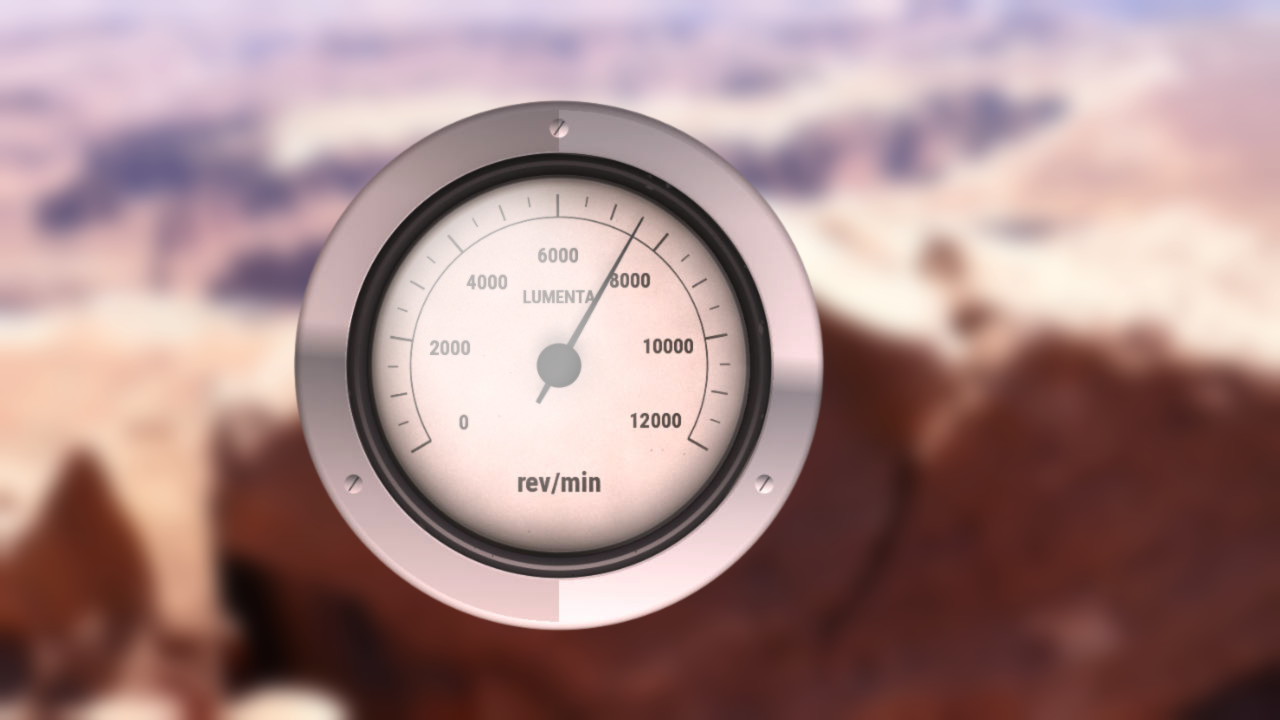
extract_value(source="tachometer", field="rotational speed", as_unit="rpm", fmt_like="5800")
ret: 7500
